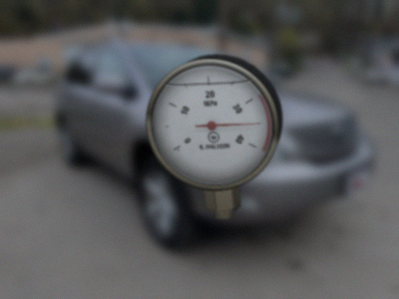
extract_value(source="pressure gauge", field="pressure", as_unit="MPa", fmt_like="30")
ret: 35
